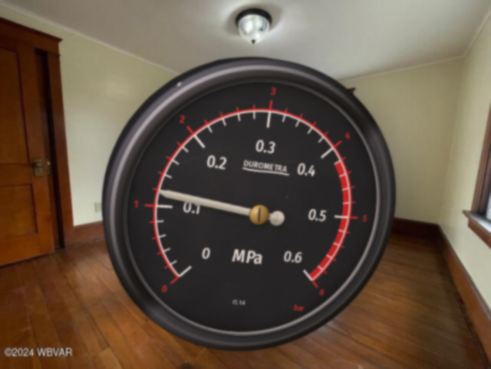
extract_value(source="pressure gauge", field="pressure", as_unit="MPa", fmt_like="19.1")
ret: 0.12
